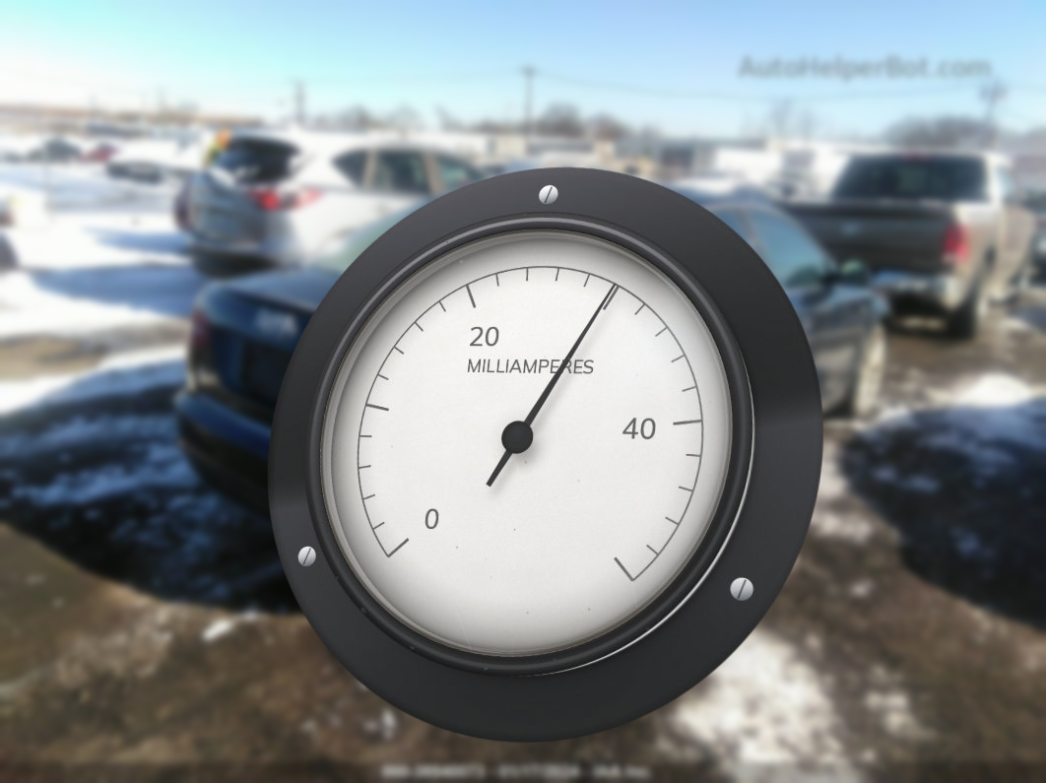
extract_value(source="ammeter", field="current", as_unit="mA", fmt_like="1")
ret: 30
